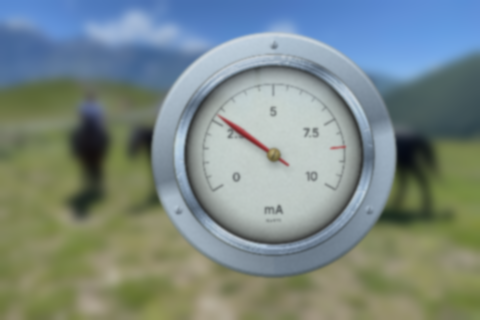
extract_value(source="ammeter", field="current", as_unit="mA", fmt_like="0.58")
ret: 2.75
